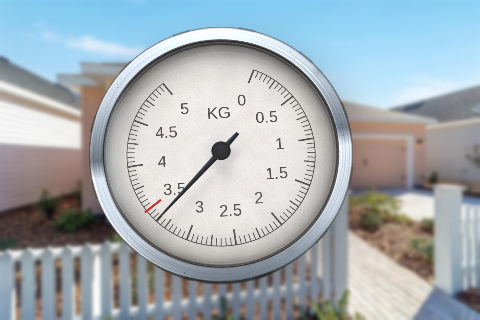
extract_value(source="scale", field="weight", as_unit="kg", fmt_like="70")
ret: 3.35
